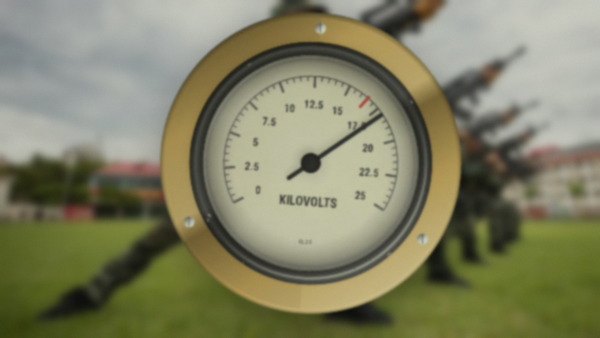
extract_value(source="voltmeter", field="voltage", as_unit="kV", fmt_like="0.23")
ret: 18
